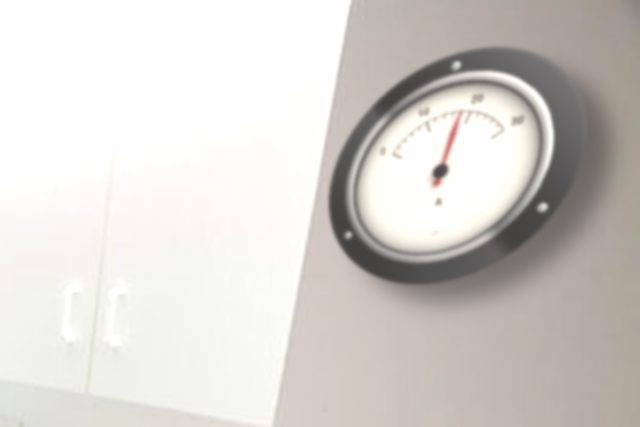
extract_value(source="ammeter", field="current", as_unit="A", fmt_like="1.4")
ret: 18
